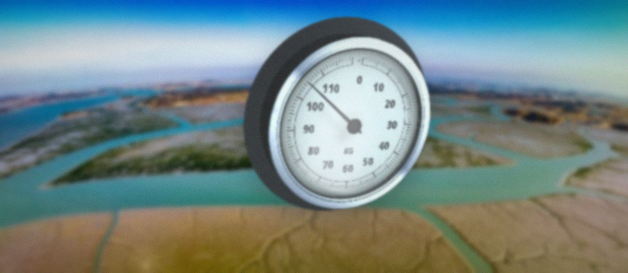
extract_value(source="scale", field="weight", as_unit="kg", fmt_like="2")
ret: 105
